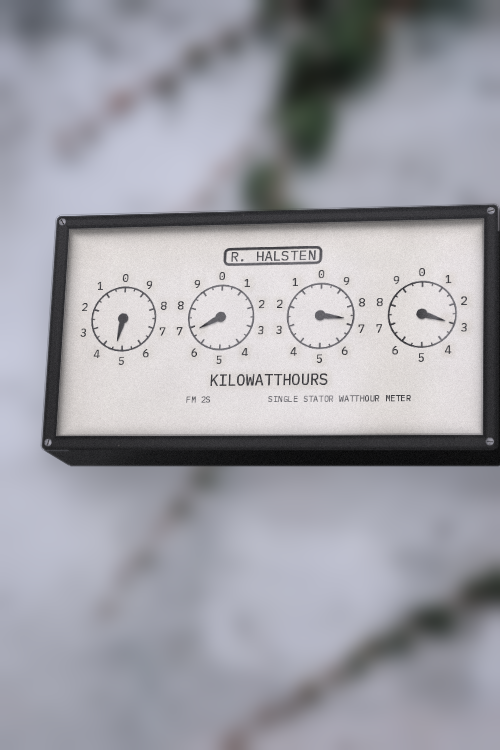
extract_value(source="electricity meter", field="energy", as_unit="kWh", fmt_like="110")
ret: 4673
